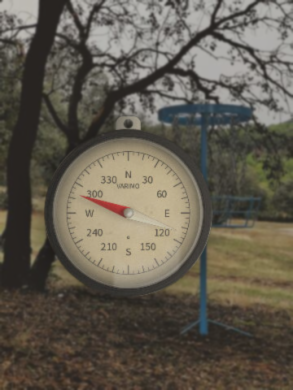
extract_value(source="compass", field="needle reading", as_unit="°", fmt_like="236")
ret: 290
